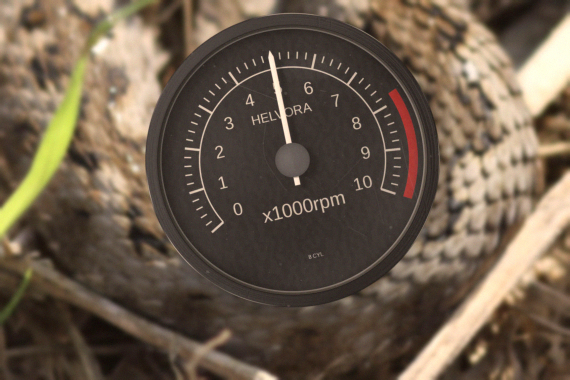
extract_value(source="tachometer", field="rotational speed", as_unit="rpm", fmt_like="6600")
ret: 5000
